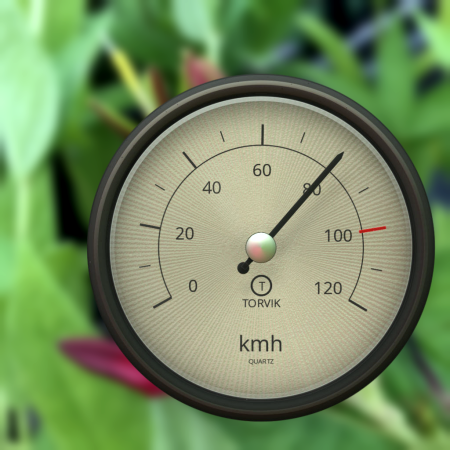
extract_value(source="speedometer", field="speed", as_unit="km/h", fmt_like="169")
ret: 80
